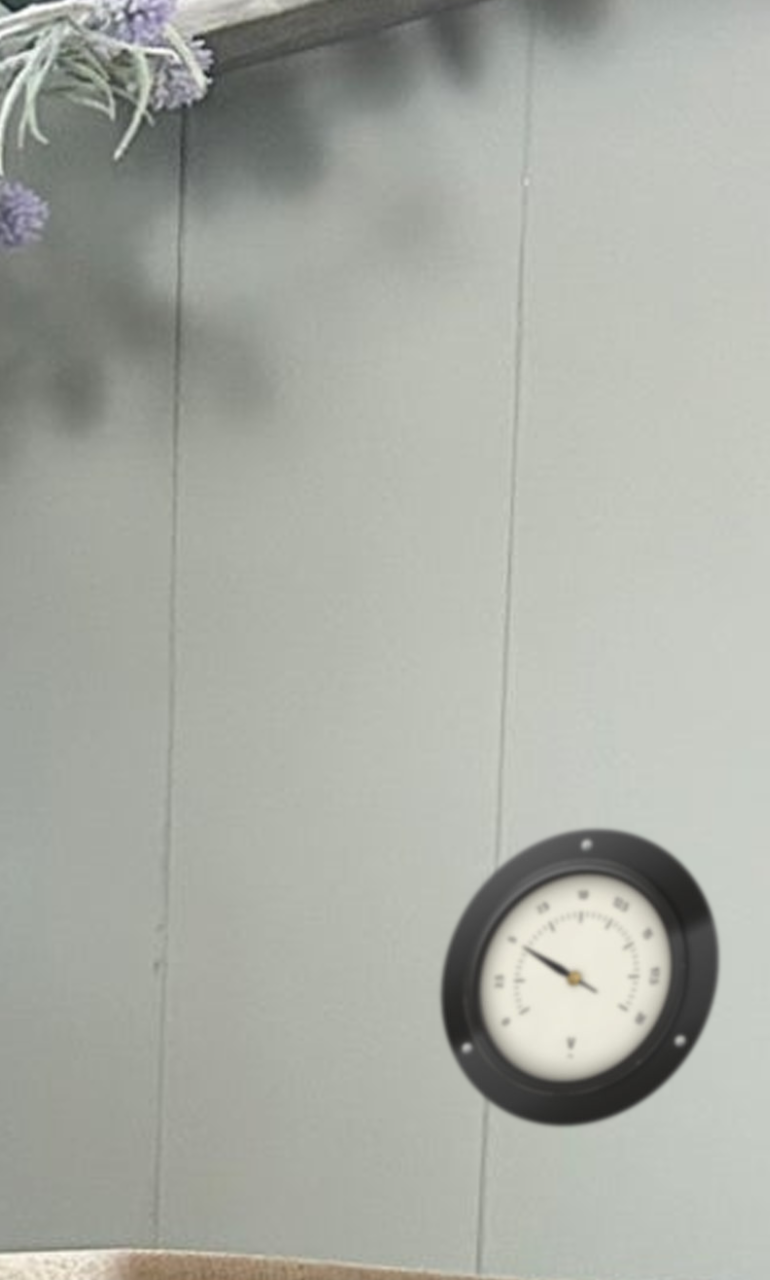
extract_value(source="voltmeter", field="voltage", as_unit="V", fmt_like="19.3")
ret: 5
